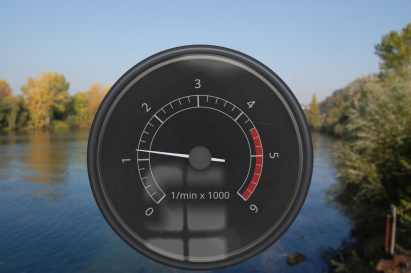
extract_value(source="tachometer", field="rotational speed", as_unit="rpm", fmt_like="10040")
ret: 1200
